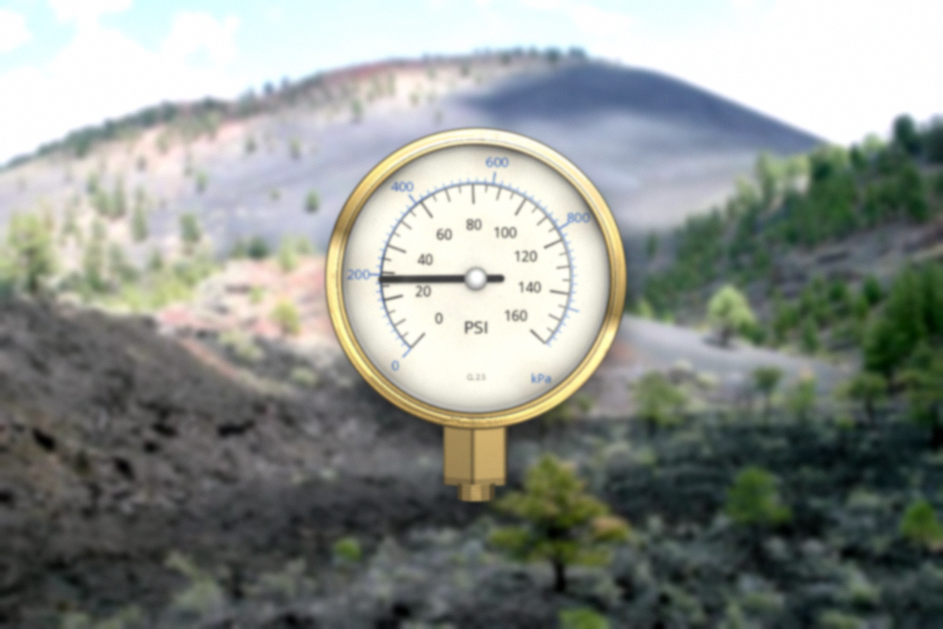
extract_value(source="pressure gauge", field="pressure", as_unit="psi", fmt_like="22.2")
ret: 27.5
